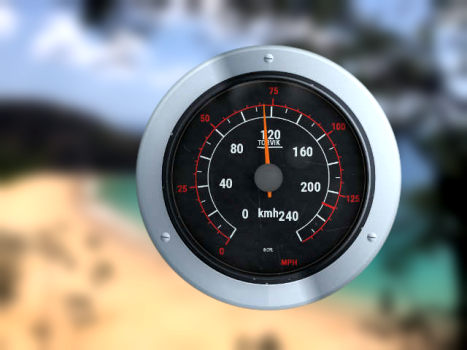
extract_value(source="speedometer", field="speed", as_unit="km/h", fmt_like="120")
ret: 115
